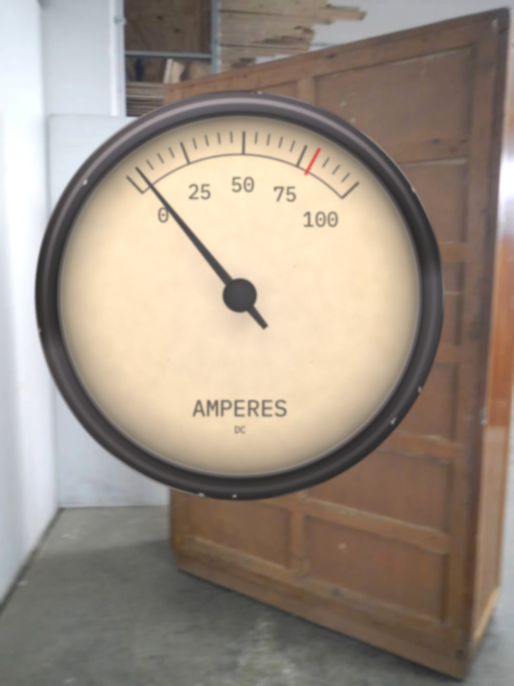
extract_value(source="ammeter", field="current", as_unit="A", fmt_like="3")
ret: 5
